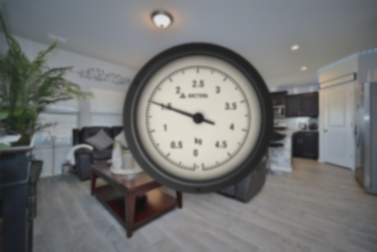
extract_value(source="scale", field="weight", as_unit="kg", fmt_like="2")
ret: 1.5
